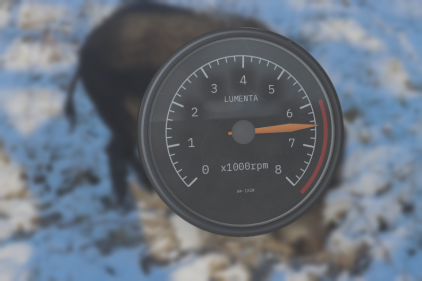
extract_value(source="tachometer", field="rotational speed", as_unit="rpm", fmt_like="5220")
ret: 6500
